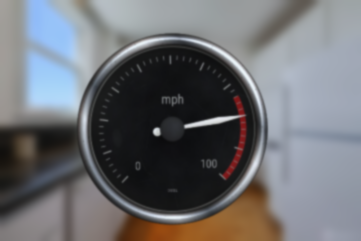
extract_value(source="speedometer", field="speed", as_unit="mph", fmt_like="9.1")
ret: 80
